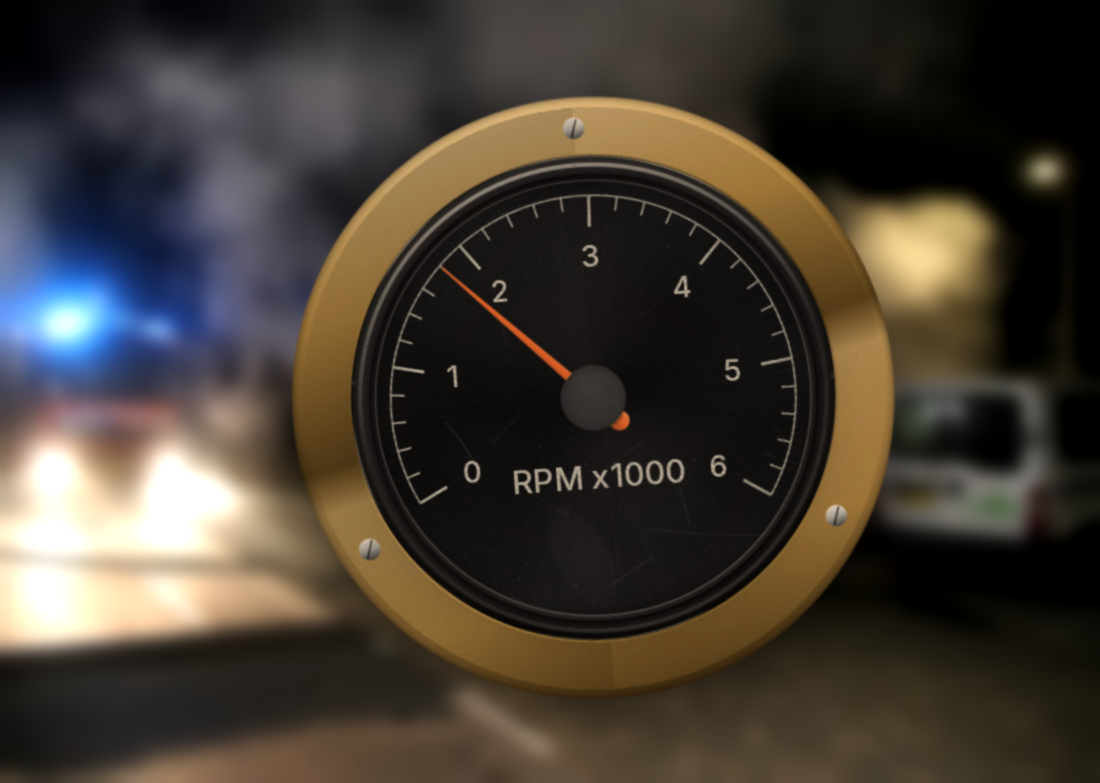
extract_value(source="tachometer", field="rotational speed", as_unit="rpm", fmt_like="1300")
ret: 1800
